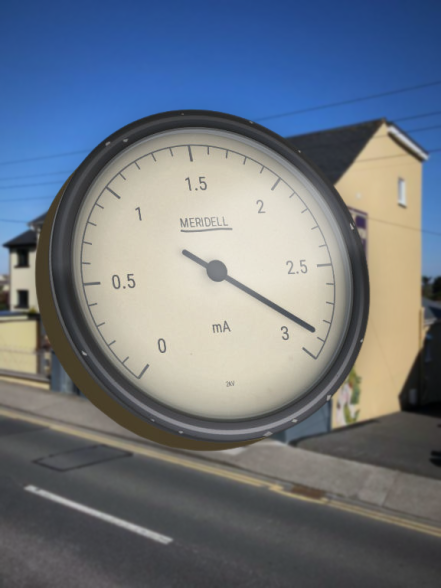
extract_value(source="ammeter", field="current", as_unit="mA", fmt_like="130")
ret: 2.9
